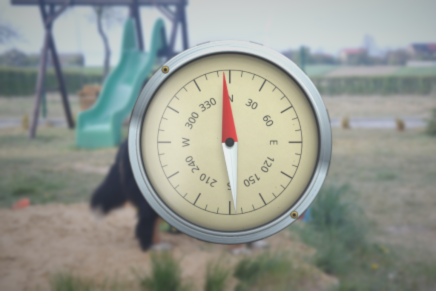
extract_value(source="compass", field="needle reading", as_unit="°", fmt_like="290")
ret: 355
